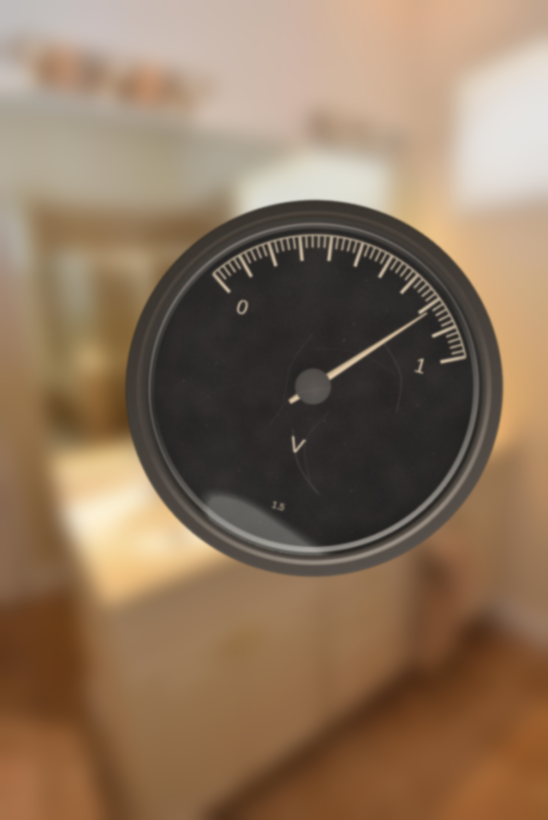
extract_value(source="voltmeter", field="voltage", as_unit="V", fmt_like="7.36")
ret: 0.82
